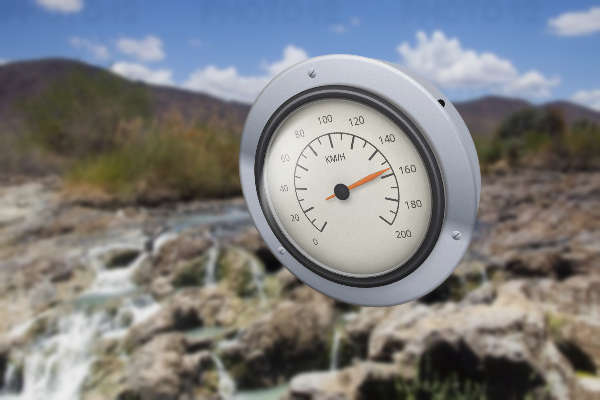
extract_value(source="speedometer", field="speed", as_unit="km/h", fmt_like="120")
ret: 155
